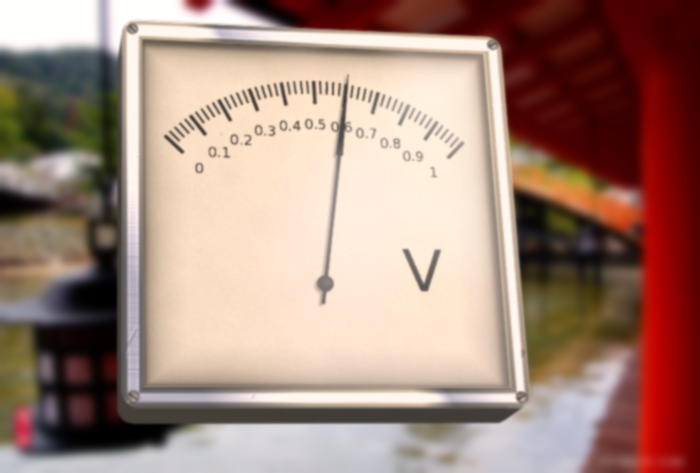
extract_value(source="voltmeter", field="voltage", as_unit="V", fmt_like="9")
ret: 0.6
